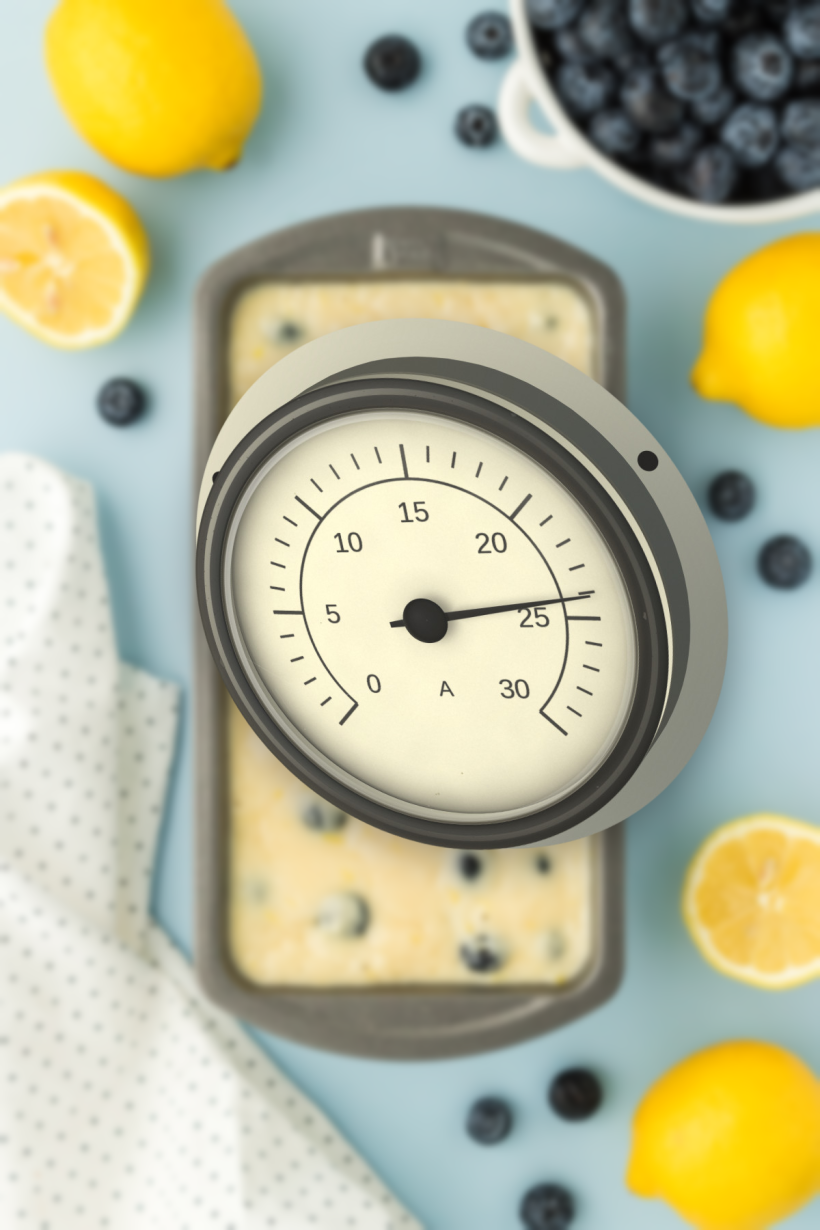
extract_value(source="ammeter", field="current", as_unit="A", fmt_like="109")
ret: 24
